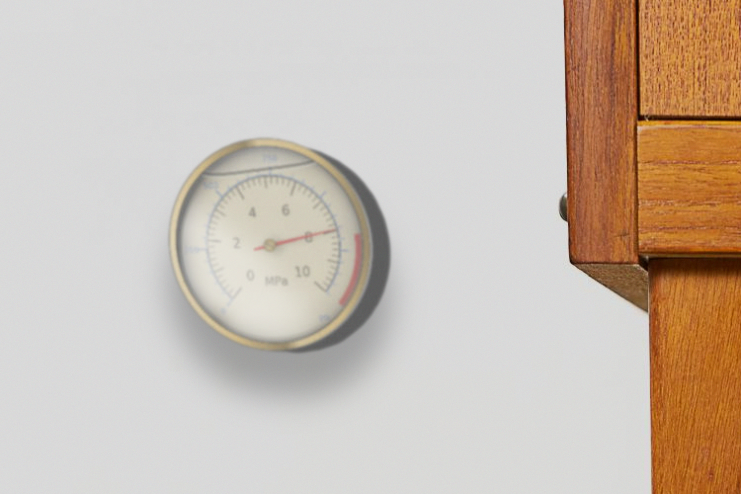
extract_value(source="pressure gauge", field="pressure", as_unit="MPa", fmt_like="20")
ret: 8
